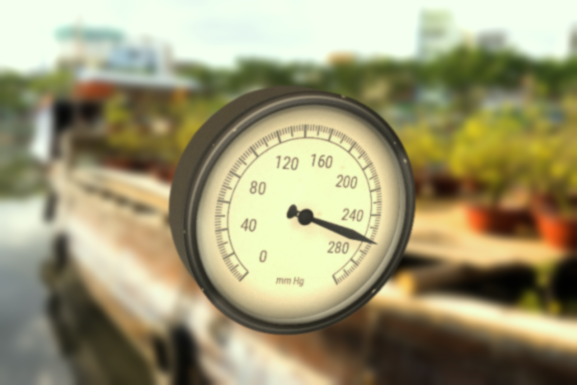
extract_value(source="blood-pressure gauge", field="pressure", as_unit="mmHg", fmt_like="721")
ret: 260
